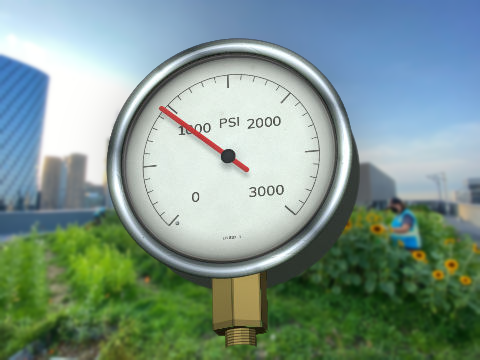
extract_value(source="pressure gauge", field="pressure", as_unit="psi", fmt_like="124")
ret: 950
